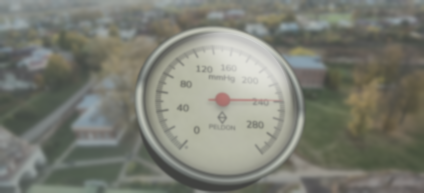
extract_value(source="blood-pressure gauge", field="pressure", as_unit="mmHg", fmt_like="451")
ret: 240
